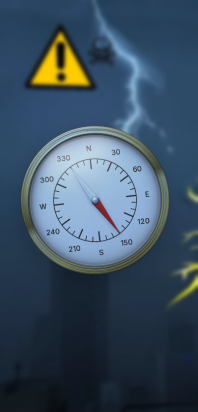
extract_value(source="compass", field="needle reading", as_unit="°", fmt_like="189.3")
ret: 150
